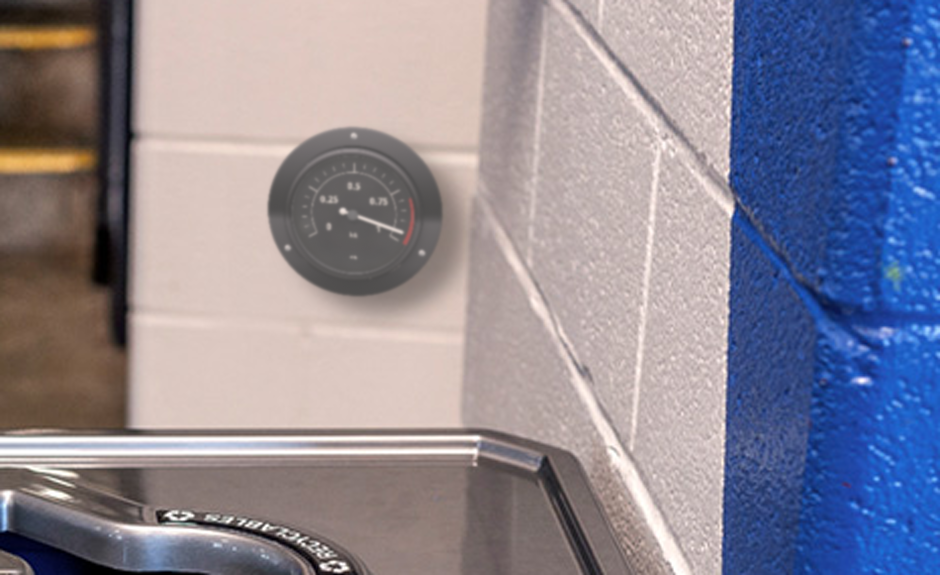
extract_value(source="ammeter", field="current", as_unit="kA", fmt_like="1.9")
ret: 0.95
